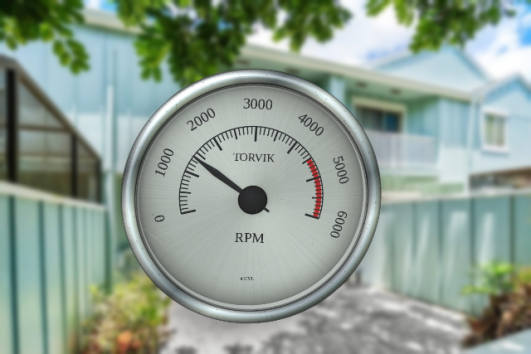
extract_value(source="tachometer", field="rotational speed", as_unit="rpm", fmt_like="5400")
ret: 1400
